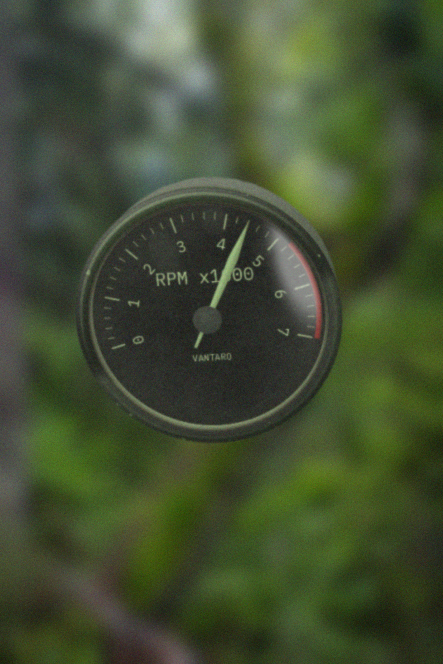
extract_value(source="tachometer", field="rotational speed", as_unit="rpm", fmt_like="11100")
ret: 4400
